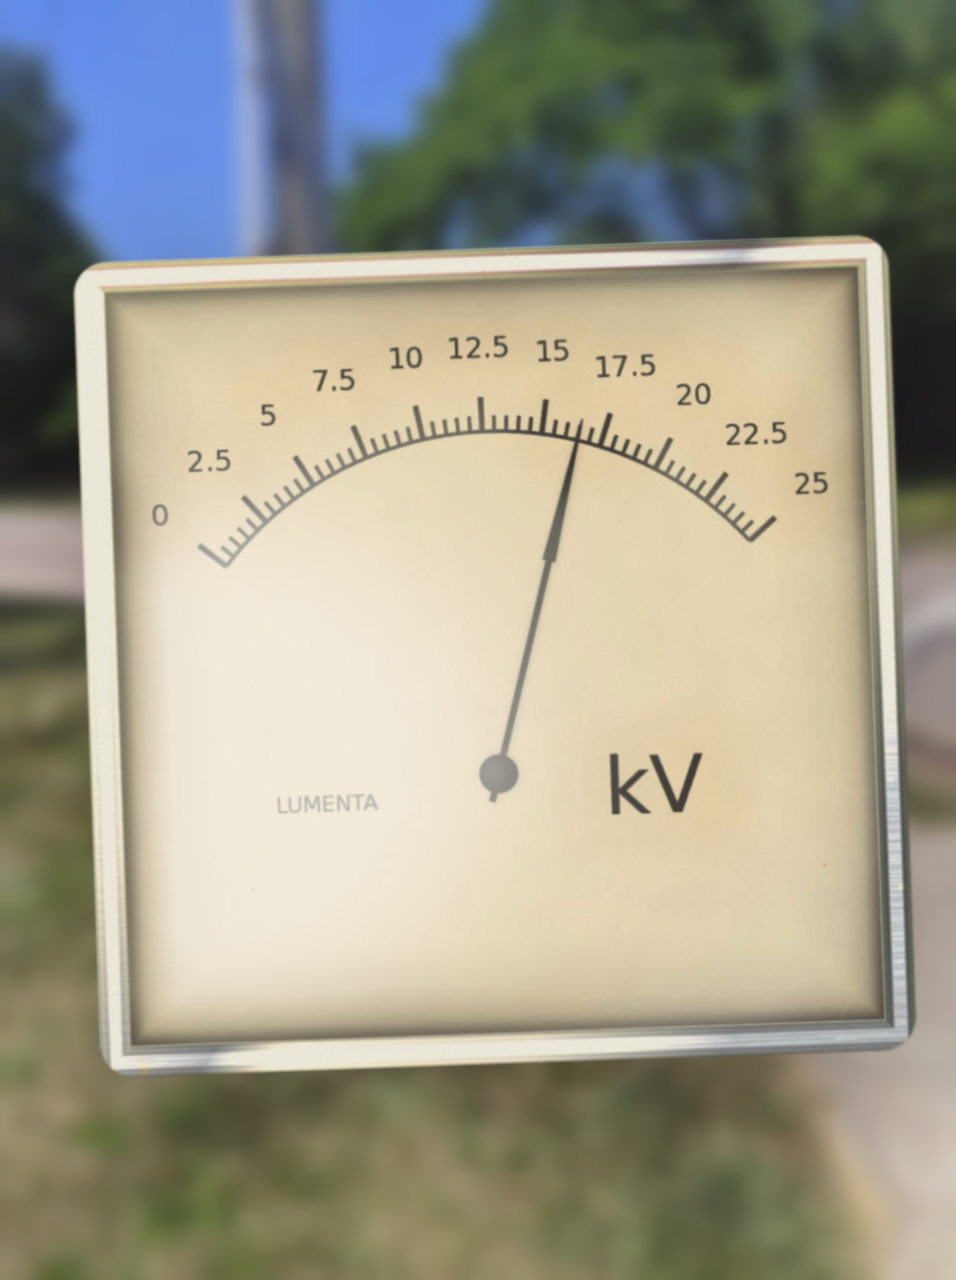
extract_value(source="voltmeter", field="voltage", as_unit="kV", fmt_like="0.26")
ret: 16.5
